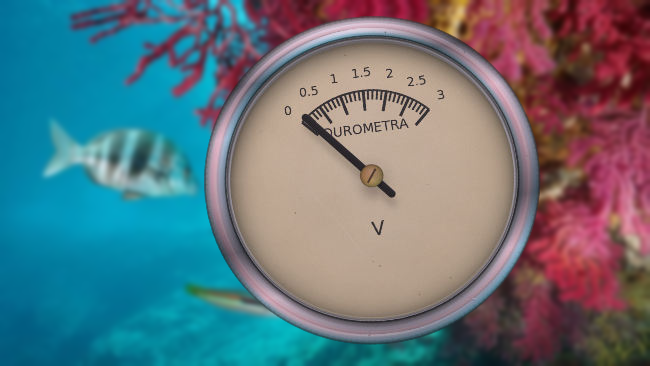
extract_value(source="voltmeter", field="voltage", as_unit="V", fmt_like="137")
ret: 0.1
